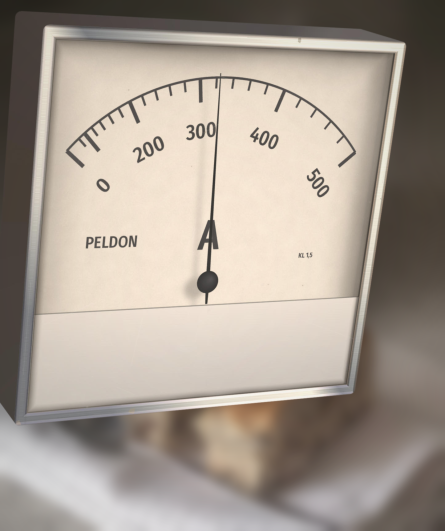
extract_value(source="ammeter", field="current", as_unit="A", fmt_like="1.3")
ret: 320
